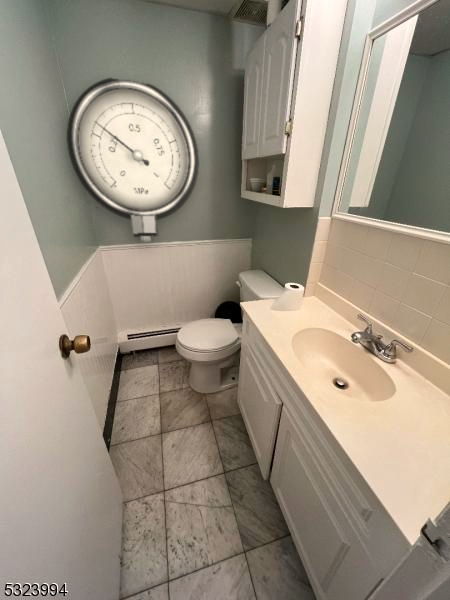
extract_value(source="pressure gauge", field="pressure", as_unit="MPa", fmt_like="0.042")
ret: 0.3
